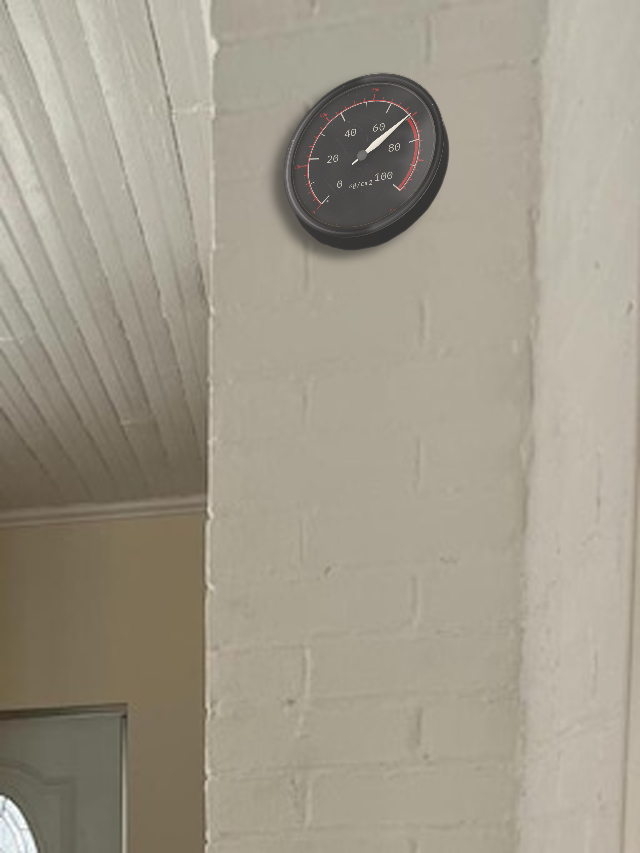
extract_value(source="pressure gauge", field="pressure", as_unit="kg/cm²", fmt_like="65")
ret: 70
